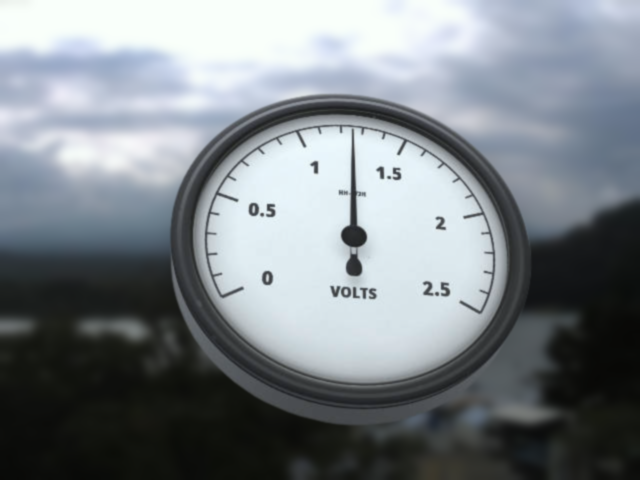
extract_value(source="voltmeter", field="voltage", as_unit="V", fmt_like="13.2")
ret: 1.25
